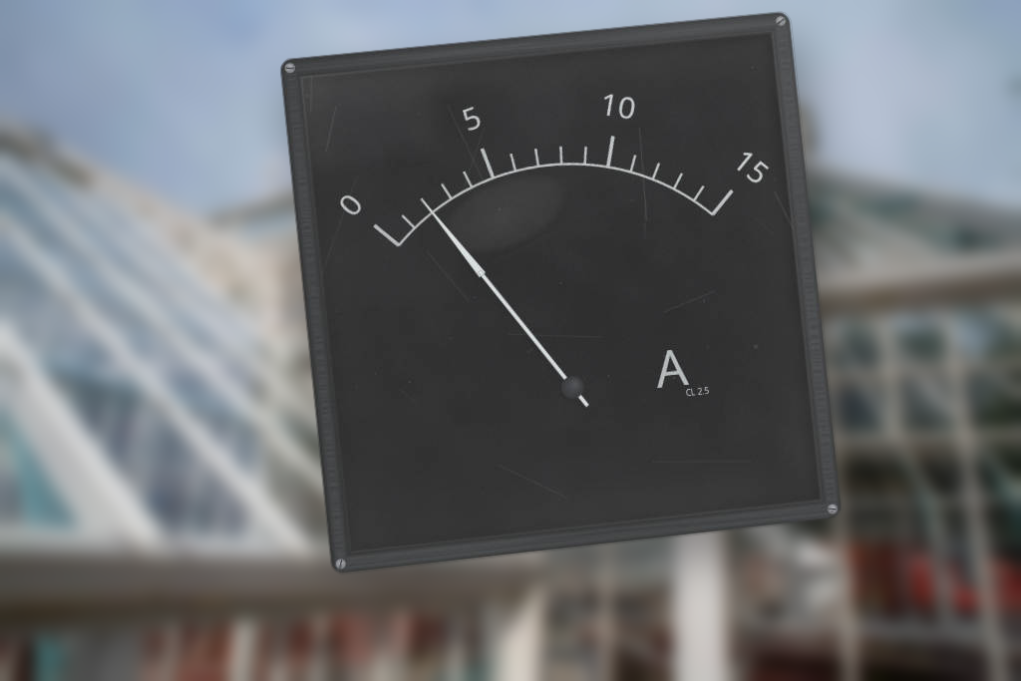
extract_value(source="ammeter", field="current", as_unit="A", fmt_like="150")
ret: 2
